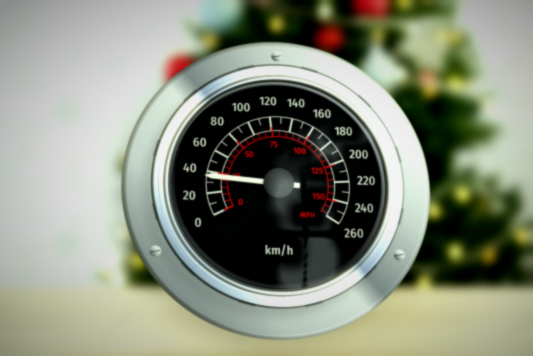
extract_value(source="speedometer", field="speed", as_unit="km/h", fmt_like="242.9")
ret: 35
